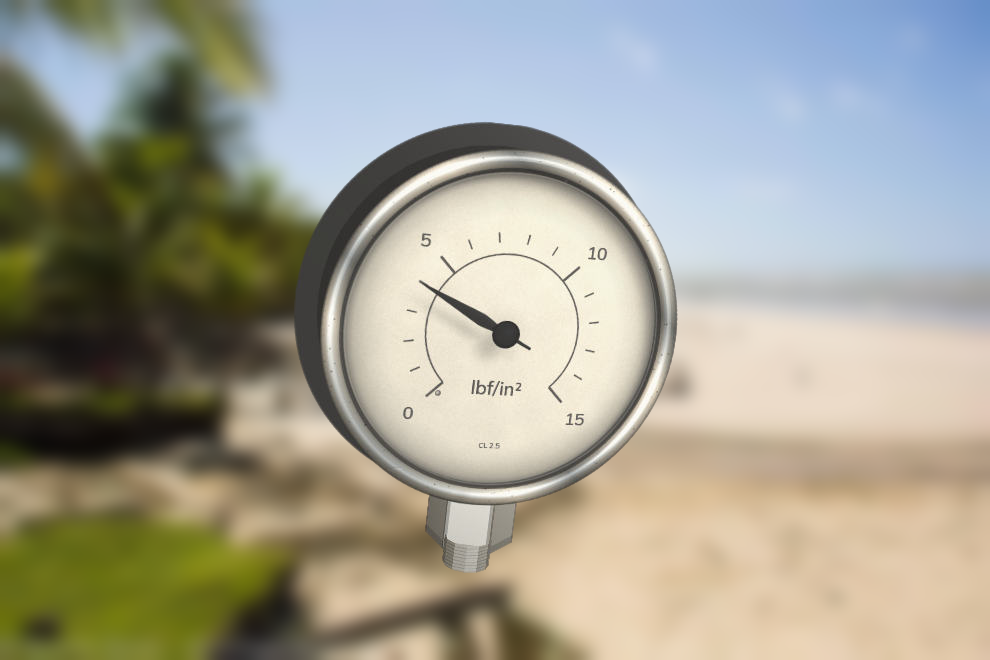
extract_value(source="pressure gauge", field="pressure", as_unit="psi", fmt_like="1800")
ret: 4
